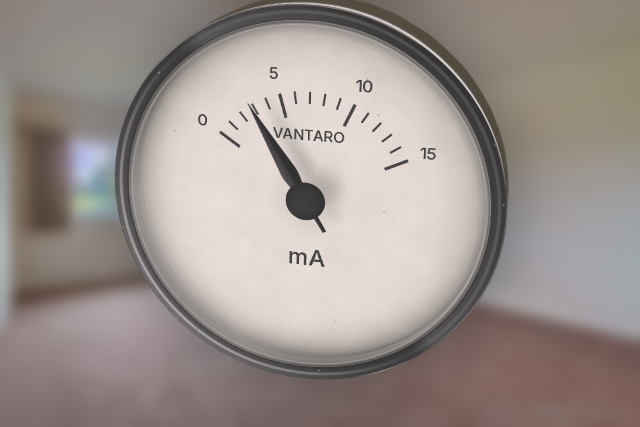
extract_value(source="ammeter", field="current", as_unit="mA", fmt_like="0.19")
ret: 3
